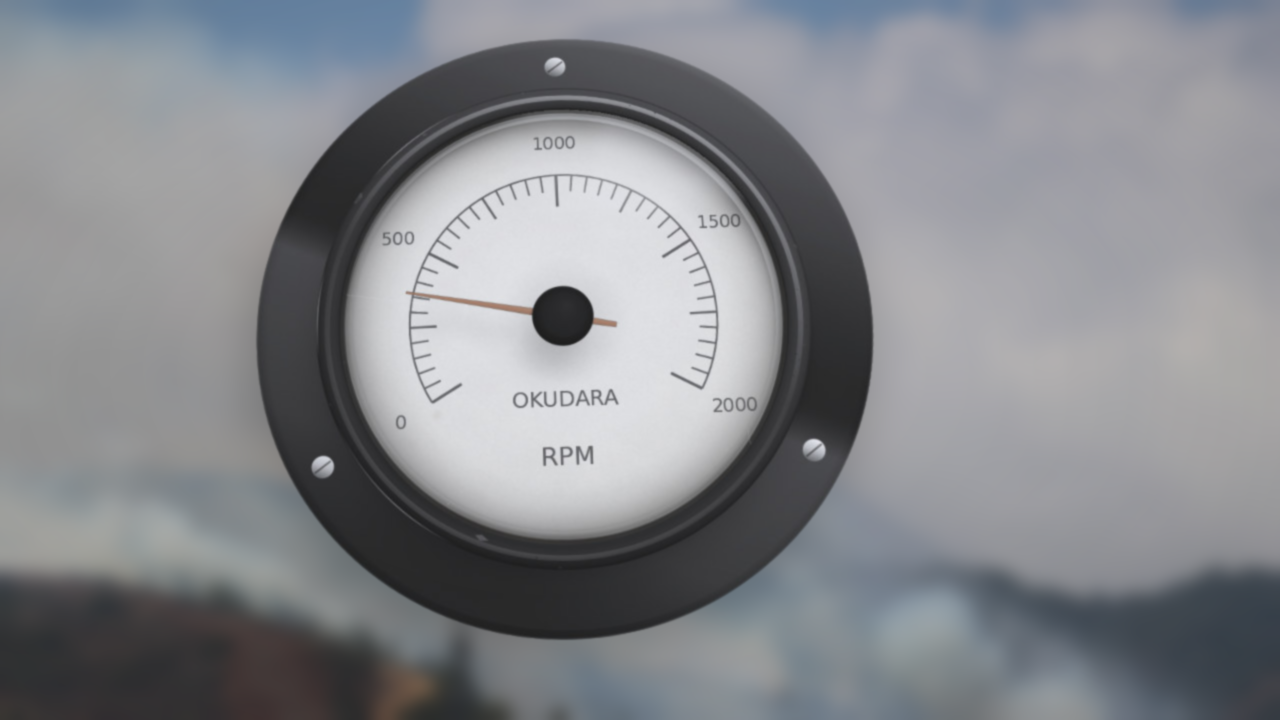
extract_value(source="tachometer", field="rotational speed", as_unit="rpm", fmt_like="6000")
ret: 350
